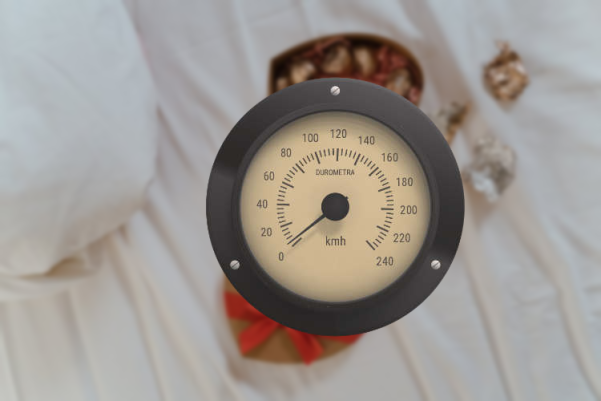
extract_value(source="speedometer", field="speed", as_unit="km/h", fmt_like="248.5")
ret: 4
